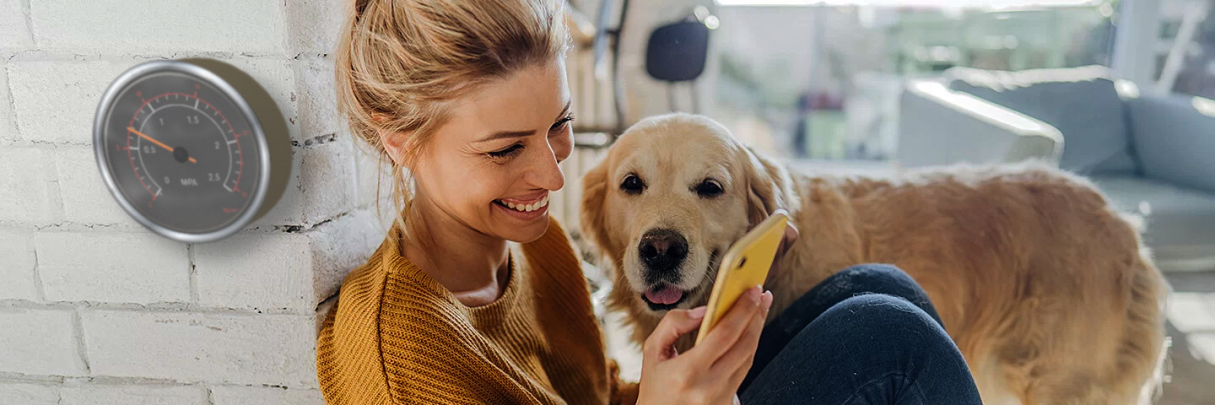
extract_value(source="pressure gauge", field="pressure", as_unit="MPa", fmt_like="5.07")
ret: 0.7
